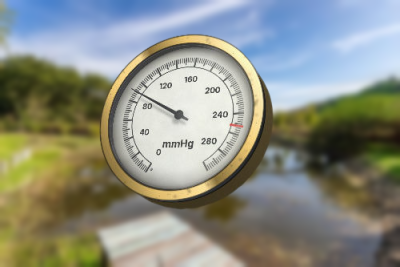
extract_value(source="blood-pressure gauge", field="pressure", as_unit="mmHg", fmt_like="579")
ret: 90
